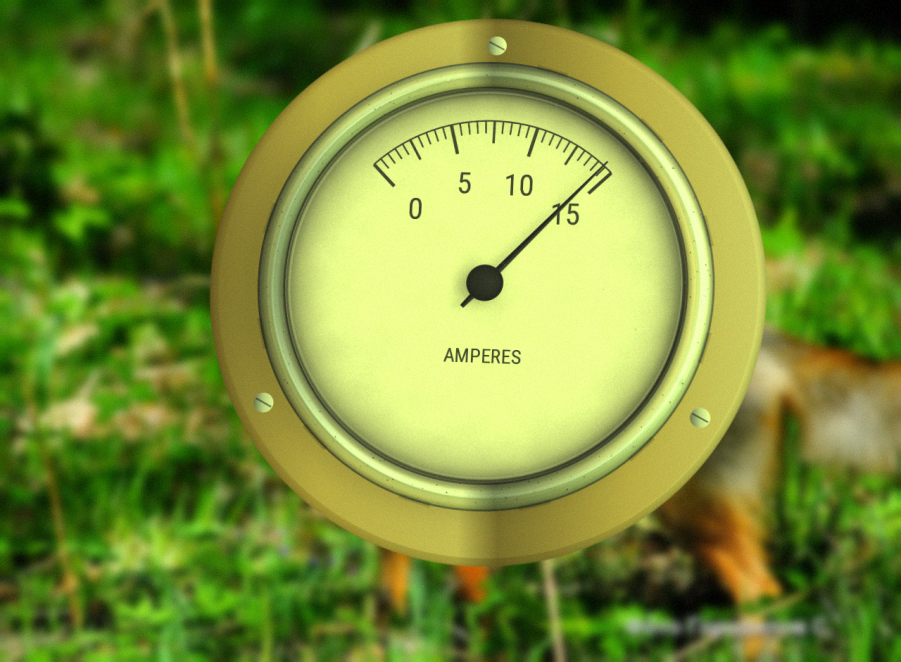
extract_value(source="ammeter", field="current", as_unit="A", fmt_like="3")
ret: 14.5
